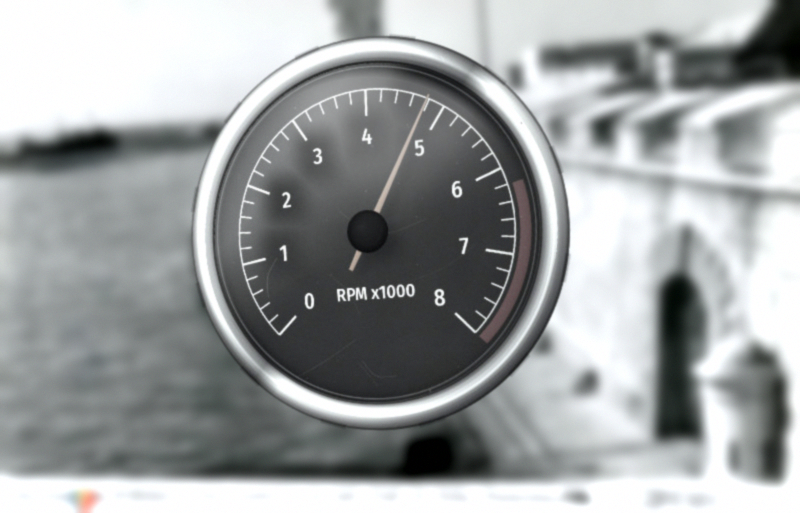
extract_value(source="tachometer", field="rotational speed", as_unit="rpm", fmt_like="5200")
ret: 4800
